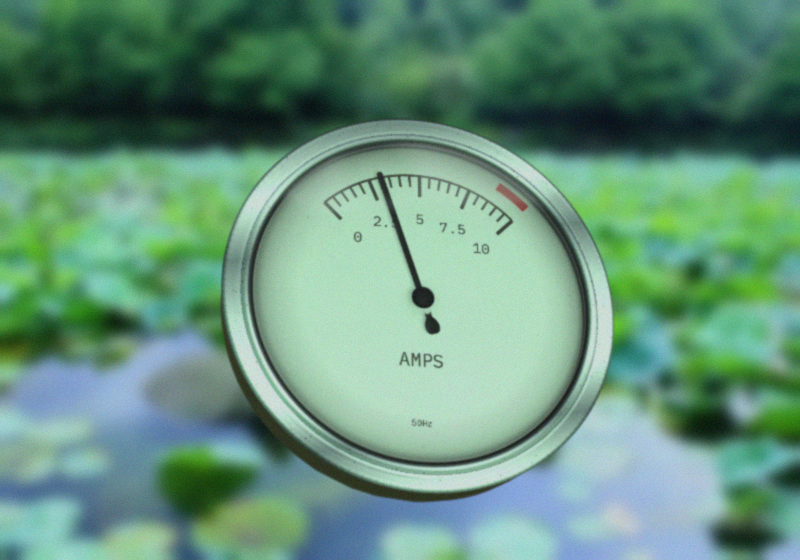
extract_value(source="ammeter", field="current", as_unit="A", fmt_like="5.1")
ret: 3
